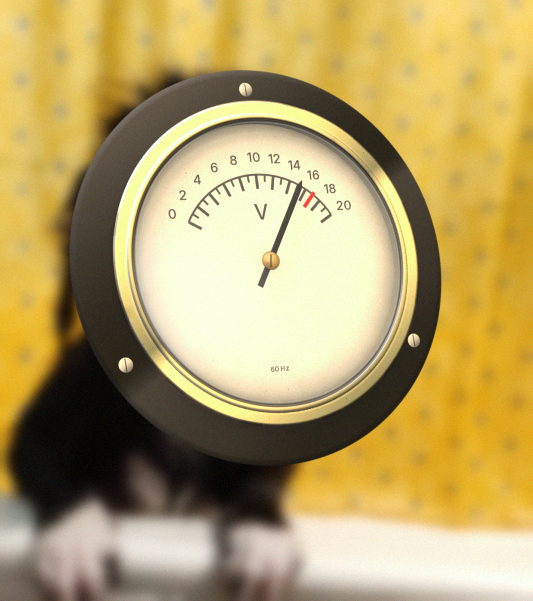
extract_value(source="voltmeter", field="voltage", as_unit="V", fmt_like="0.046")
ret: 15
